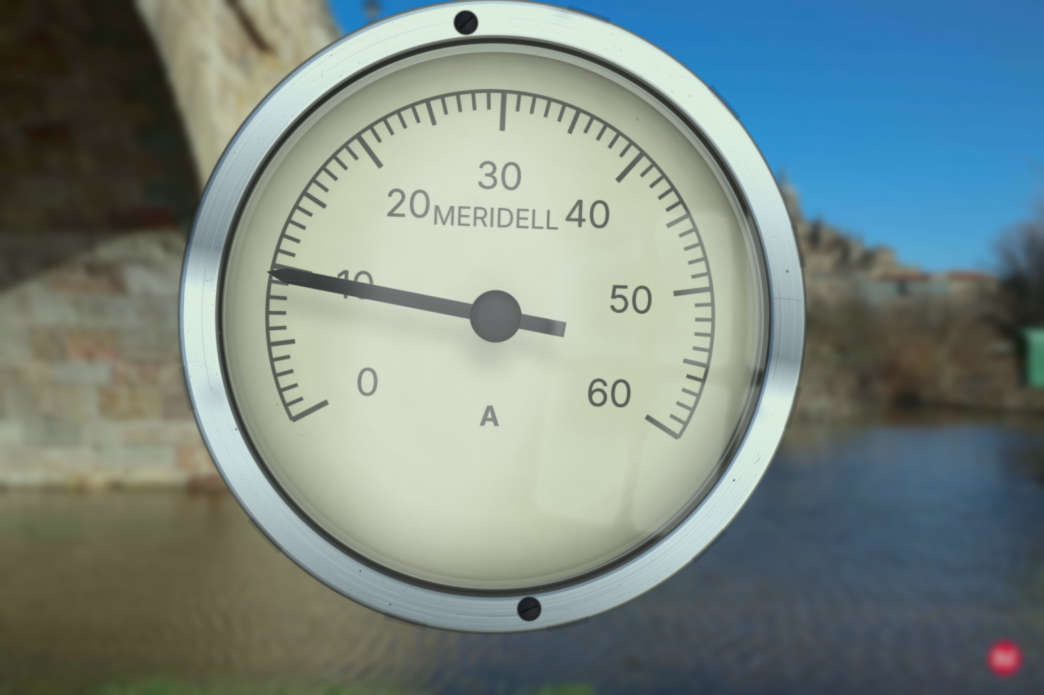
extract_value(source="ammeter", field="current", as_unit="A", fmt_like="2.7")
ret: 9.5
